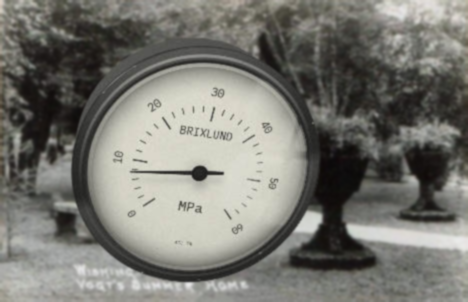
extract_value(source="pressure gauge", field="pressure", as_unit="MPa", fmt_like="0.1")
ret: 8
